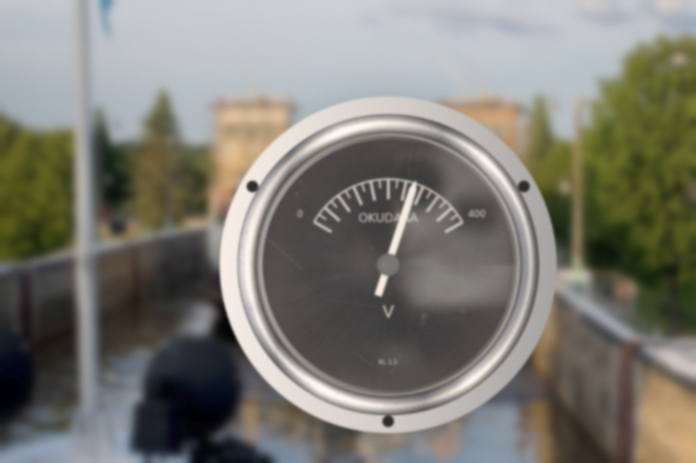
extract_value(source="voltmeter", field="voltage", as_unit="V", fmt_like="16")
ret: 260
